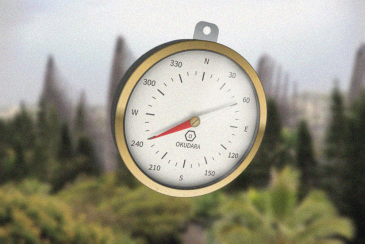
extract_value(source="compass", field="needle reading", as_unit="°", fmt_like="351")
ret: 240
